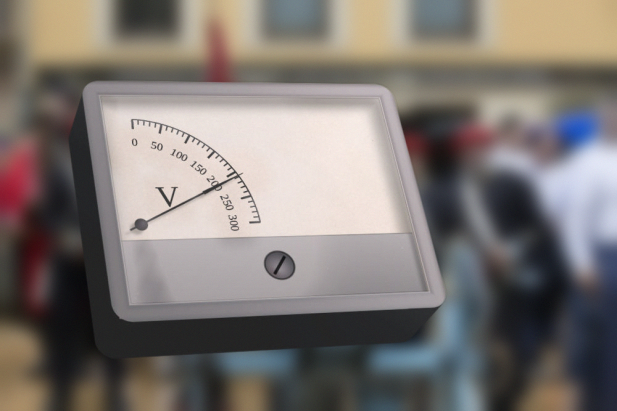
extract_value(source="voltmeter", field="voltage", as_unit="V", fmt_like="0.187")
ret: 210
